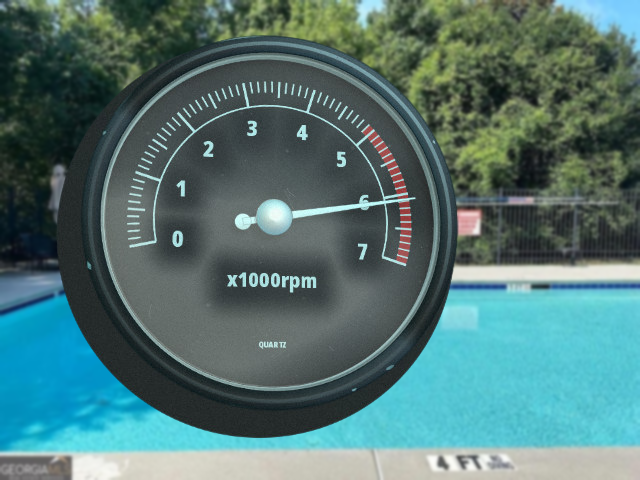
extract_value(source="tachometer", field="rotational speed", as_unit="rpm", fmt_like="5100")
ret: 6100
